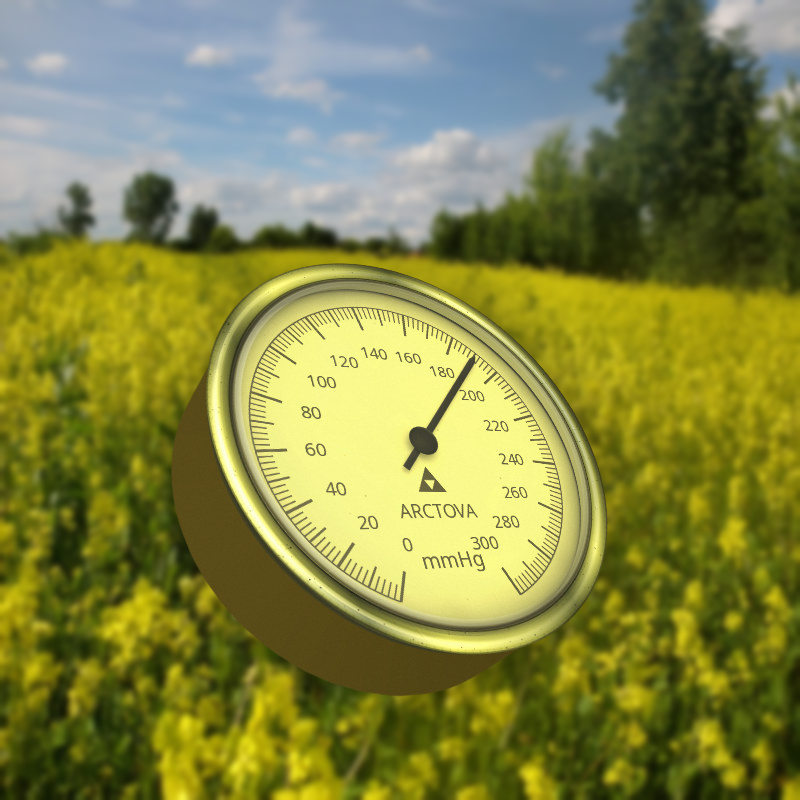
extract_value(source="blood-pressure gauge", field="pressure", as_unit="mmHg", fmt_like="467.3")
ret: 190
